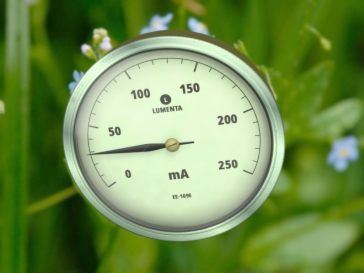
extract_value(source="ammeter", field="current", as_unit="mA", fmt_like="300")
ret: 30
